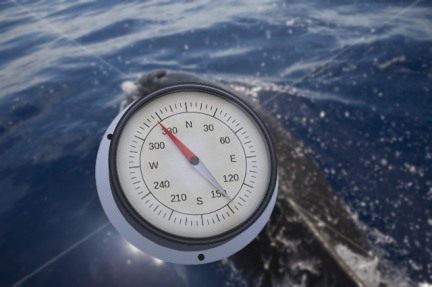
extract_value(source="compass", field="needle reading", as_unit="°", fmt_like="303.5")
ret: 325
